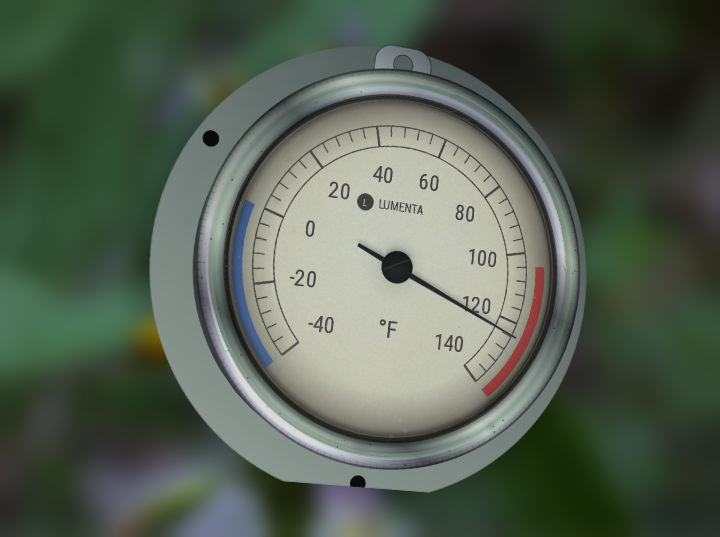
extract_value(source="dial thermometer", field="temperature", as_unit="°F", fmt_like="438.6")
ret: 124
